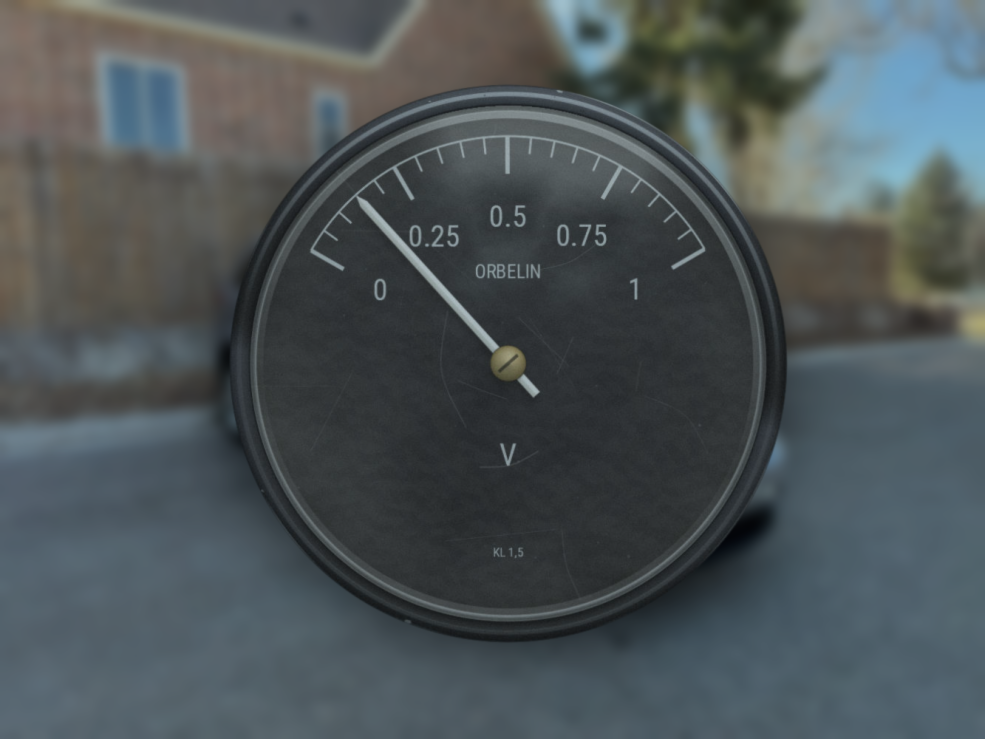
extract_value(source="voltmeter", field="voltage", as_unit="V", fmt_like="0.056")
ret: 0.15
